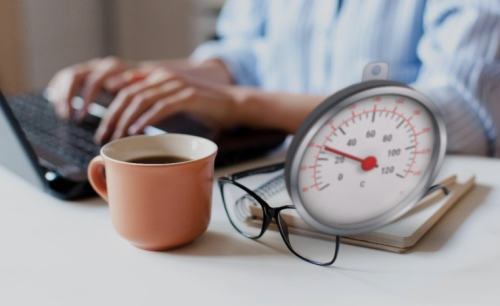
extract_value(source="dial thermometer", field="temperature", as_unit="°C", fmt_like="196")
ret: 28
